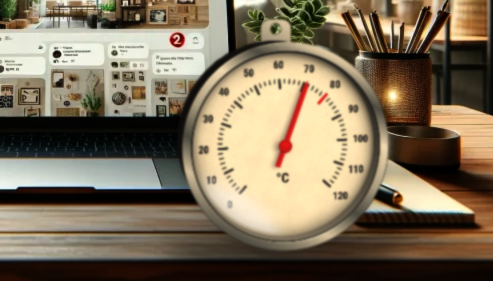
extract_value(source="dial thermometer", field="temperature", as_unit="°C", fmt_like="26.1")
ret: 70
